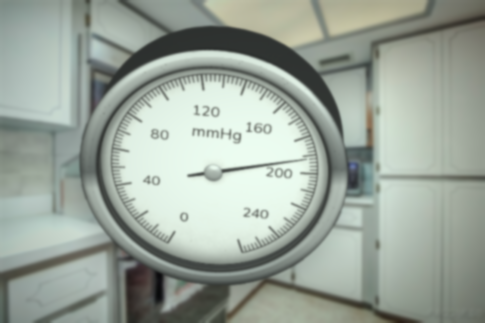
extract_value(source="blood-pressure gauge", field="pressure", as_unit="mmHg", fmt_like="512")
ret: 190
